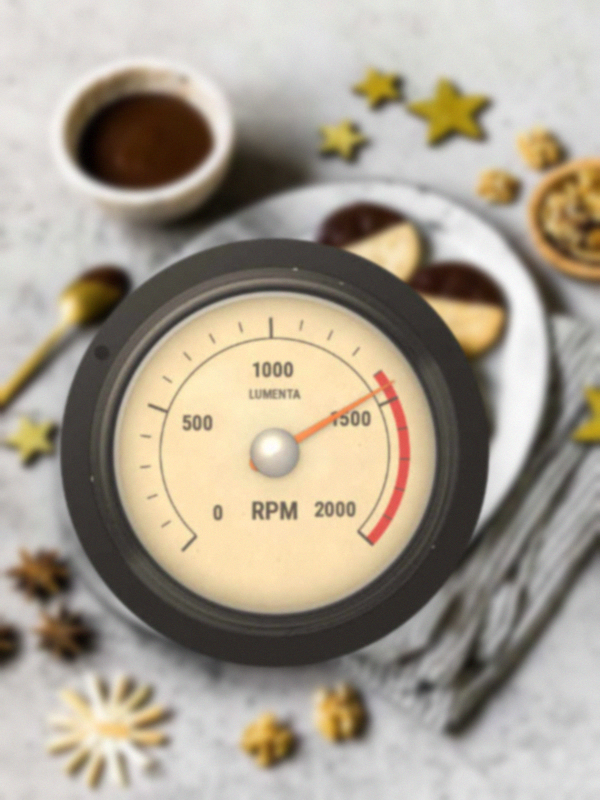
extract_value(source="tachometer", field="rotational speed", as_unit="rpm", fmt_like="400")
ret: 1450
